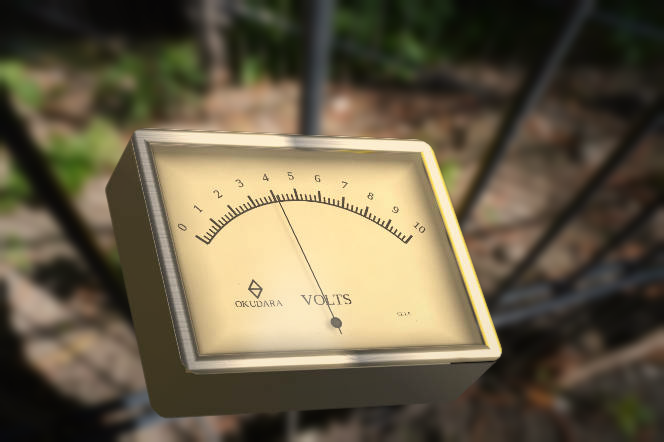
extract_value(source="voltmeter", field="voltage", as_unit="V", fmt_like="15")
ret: 4
